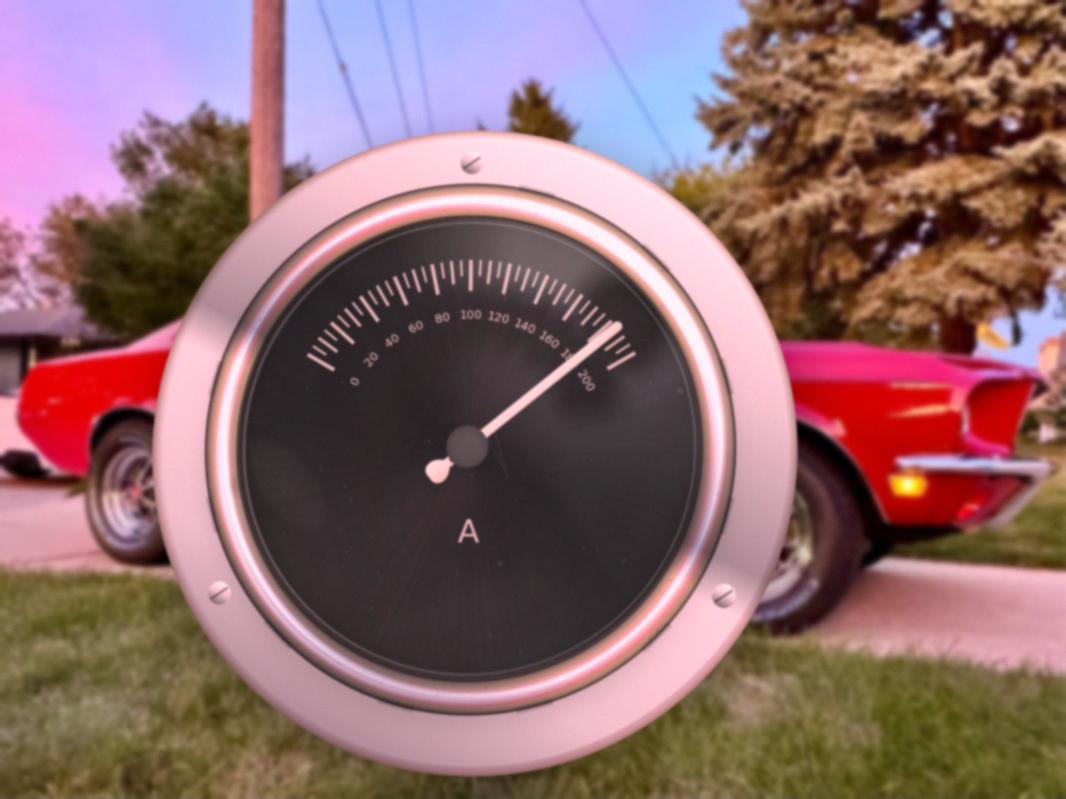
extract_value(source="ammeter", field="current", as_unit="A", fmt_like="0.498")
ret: 185
